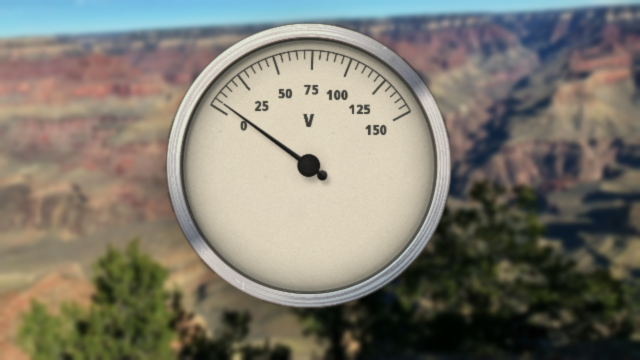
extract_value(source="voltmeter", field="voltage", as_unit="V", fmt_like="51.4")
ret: 5
